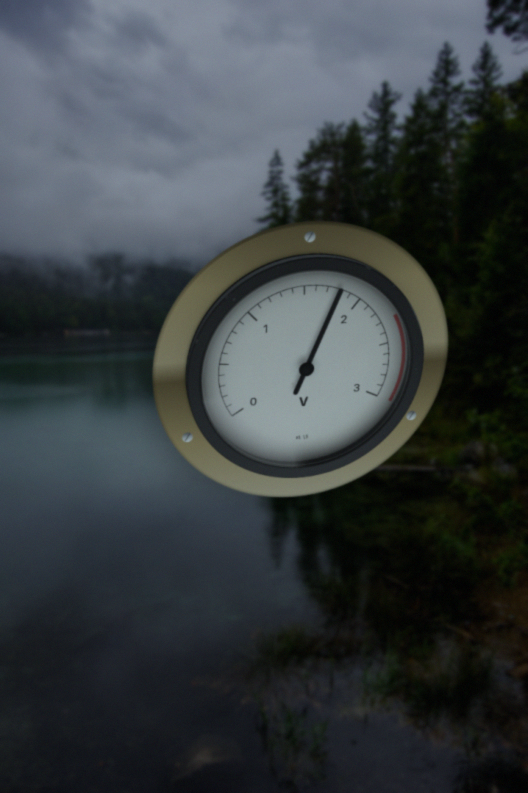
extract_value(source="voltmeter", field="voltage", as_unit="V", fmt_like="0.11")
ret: 1.8
